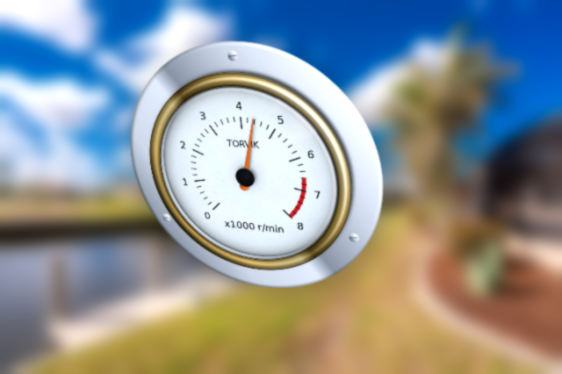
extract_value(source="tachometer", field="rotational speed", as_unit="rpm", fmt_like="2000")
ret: 4400
